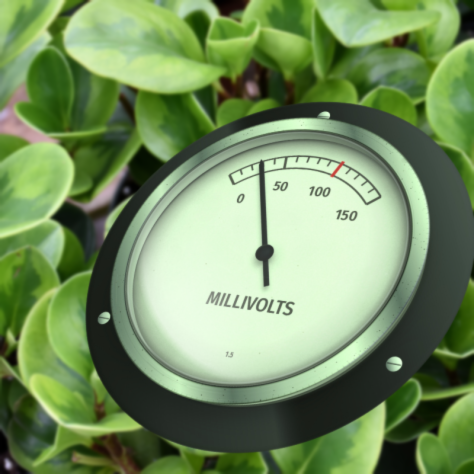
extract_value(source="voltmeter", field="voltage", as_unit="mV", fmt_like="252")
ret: 30
